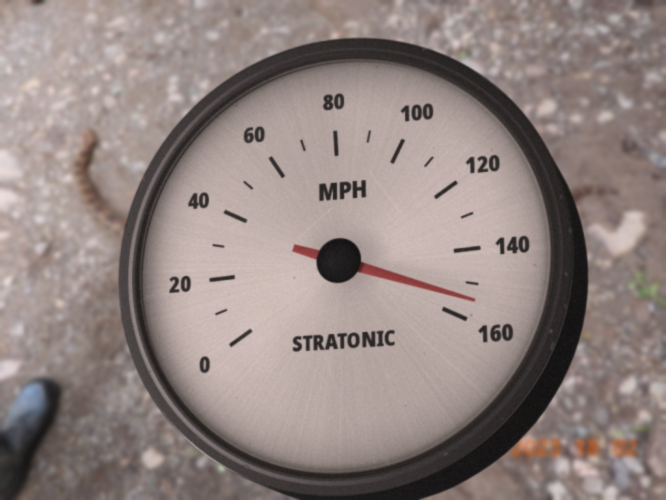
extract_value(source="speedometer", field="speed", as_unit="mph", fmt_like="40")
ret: 155
